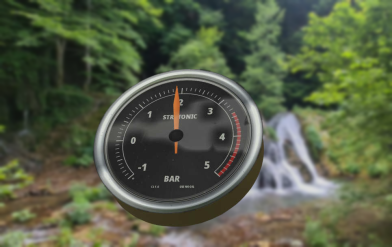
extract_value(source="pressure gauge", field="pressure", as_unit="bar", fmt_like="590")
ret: 1.9
